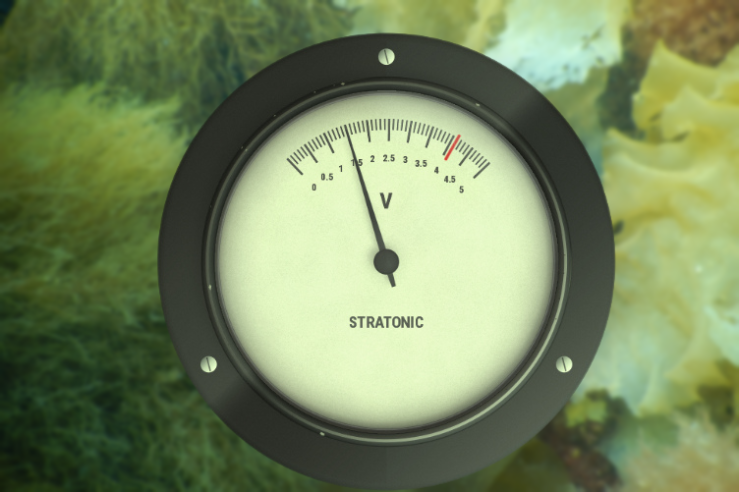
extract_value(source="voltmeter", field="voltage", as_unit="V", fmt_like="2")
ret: 1.5
